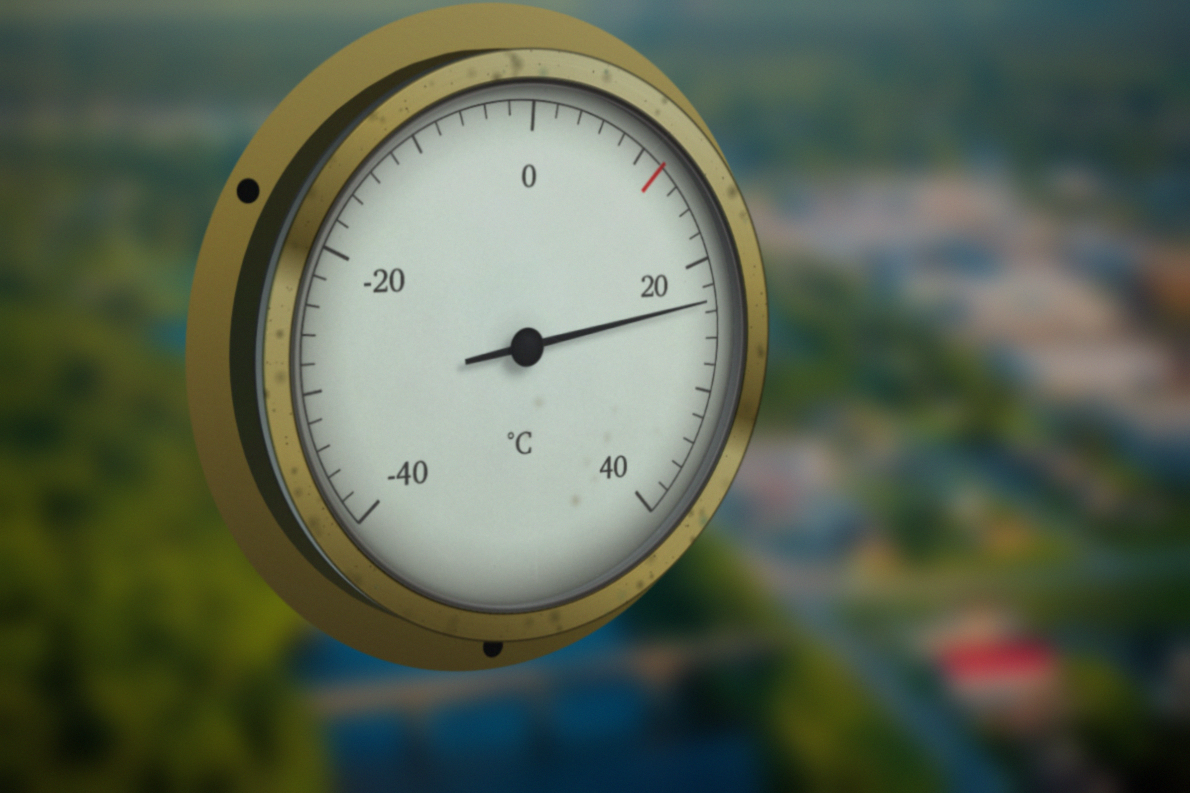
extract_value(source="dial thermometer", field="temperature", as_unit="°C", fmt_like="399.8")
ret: 23
